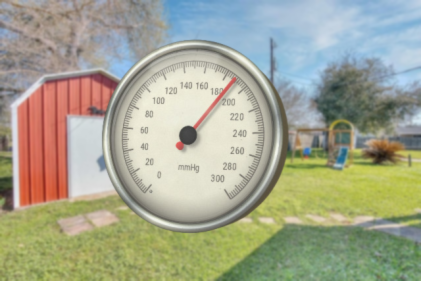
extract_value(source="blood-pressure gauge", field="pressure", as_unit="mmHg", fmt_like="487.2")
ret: 190
